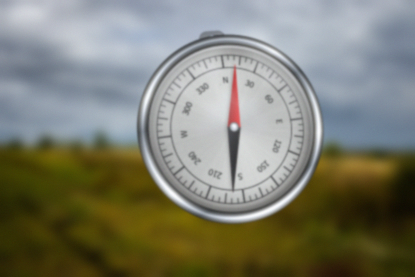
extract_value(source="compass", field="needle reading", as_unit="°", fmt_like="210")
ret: 10
